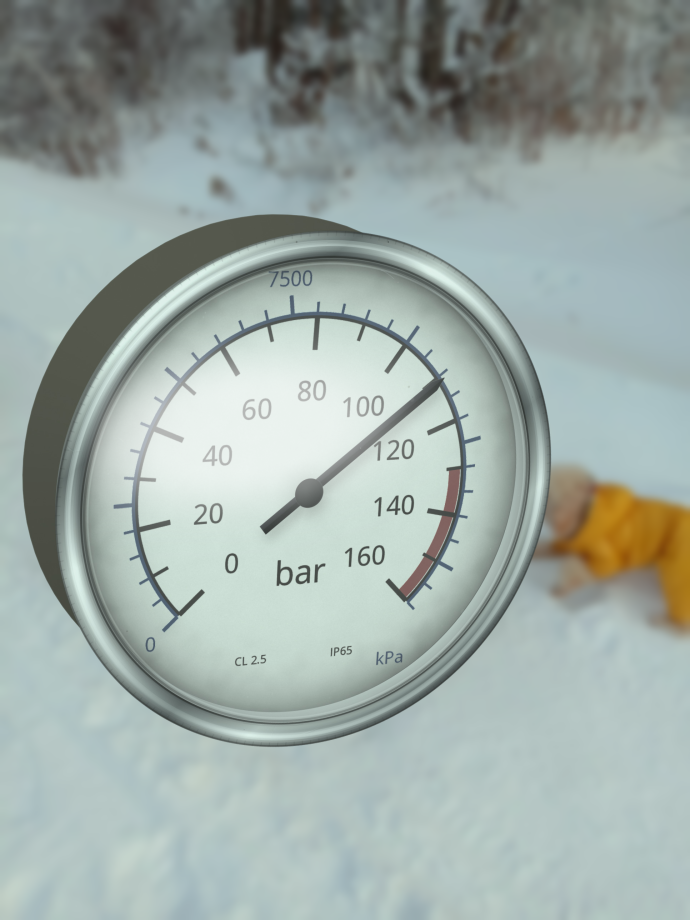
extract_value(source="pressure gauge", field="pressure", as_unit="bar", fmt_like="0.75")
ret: 110
